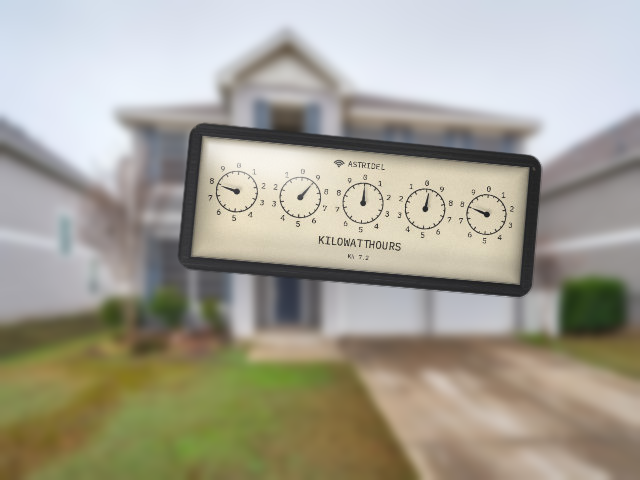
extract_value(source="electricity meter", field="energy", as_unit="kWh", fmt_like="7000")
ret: 78998
